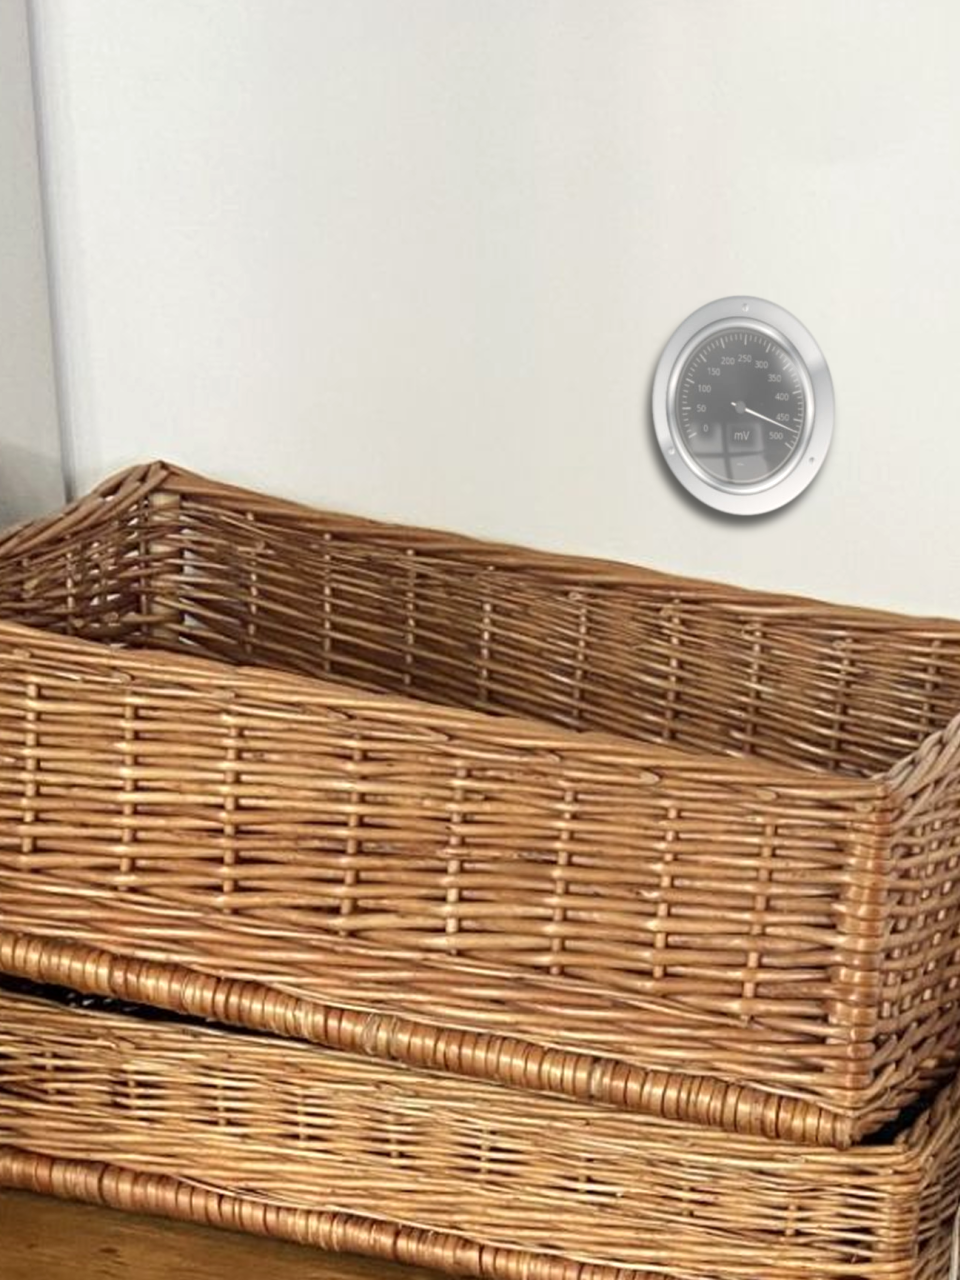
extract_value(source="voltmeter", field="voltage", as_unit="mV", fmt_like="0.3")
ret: 470
